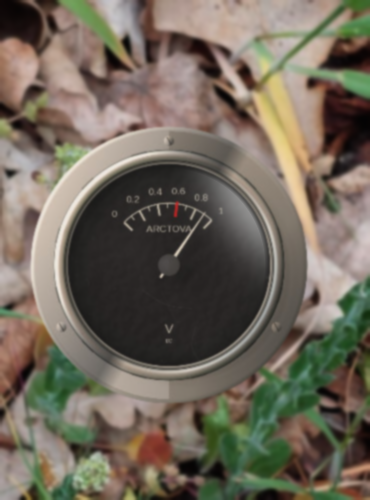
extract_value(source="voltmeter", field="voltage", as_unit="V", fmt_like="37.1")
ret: 0.9
